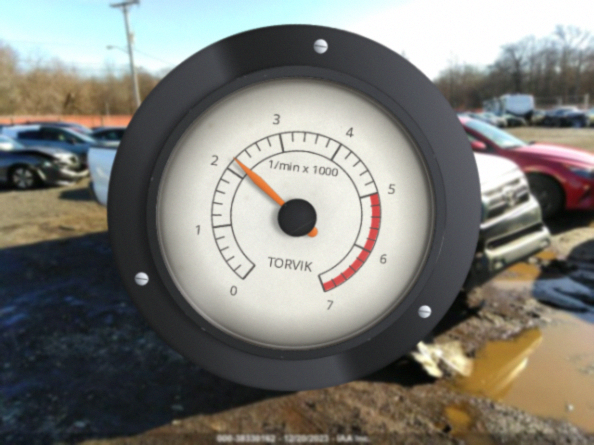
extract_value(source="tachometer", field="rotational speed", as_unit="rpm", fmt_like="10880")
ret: 2200
